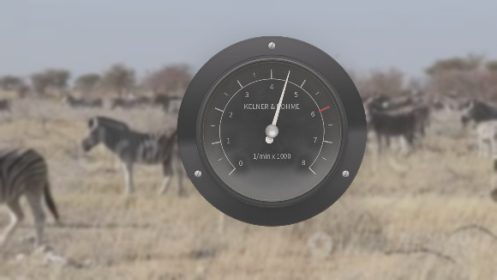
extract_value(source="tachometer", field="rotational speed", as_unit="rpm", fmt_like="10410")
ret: 4500
